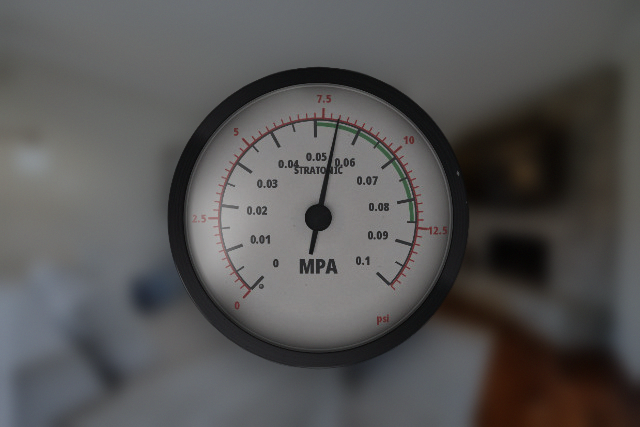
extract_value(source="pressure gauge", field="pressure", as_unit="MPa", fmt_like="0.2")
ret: 0.055
